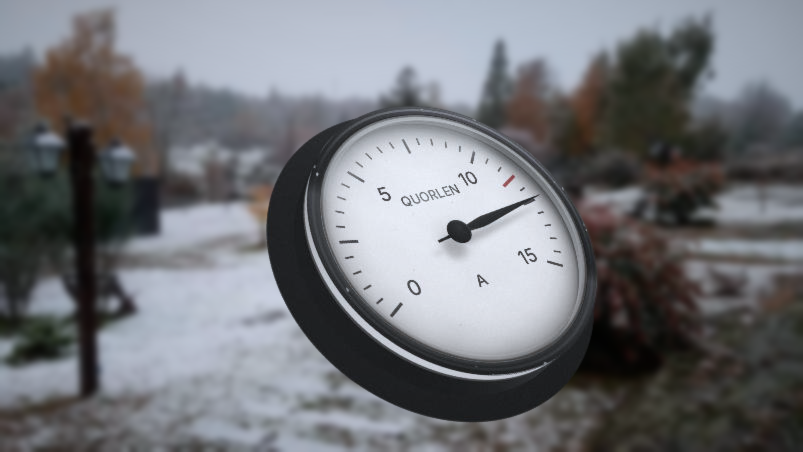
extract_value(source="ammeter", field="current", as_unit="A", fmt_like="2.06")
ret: 12.5
